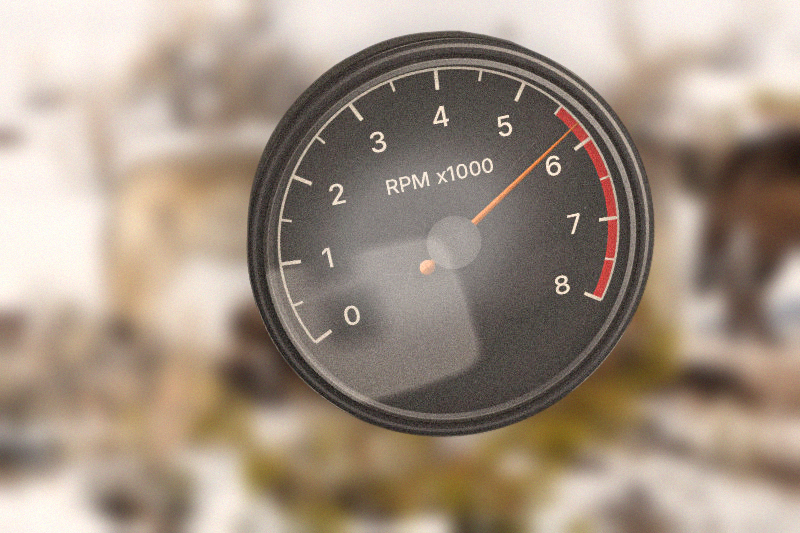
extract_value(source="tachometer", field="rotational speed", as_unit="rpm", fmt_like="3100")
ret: 5750
